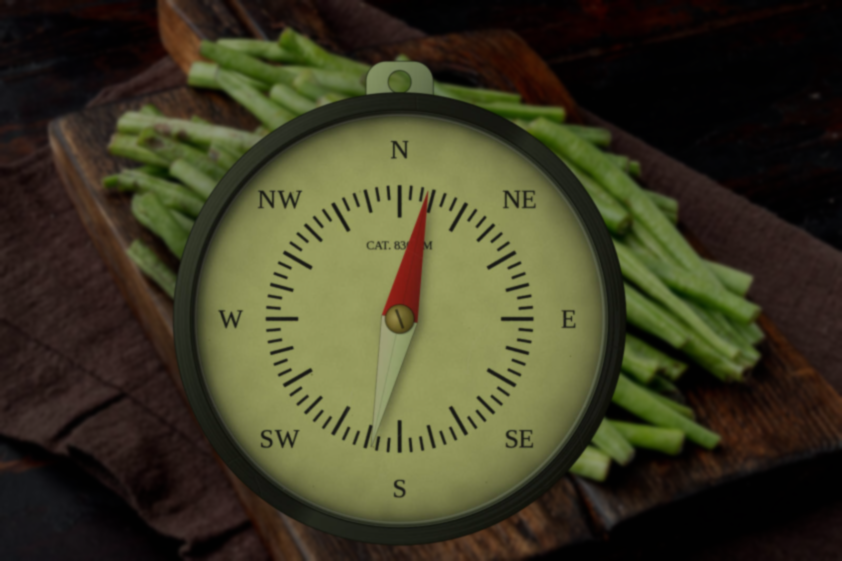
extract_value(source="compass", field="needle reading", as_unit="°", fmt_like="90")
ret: 12.5
